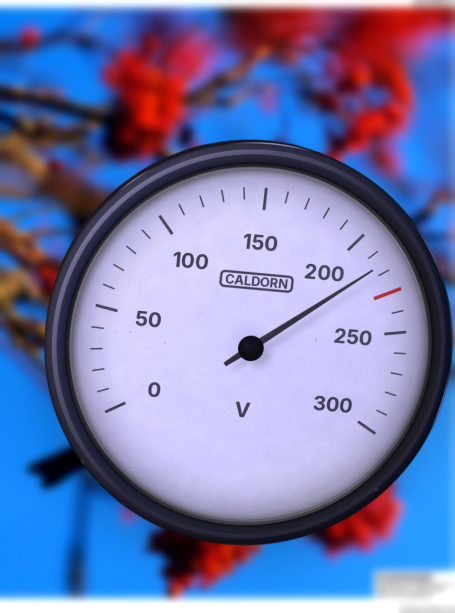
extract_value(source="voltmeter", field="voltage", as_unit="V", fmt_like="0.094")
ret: 215
